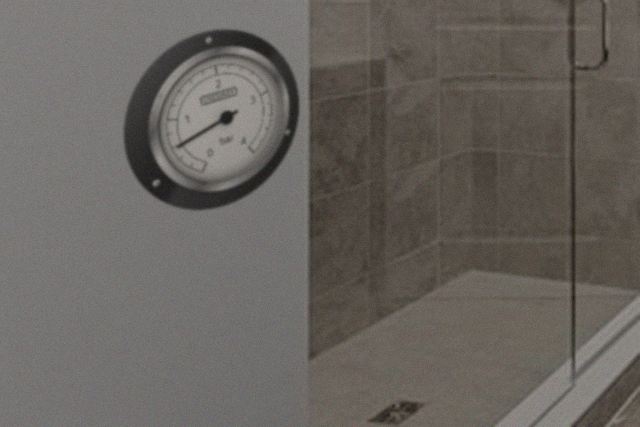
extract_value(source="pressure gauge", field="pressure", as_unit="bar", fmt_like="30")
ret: 0.6
